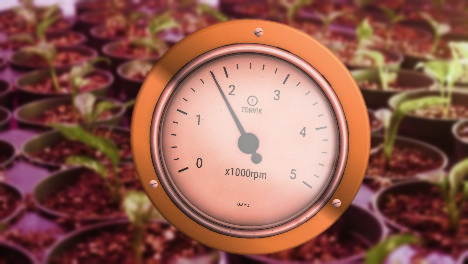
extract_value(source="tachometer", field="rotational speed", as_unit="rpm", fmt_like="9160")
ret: 1800
